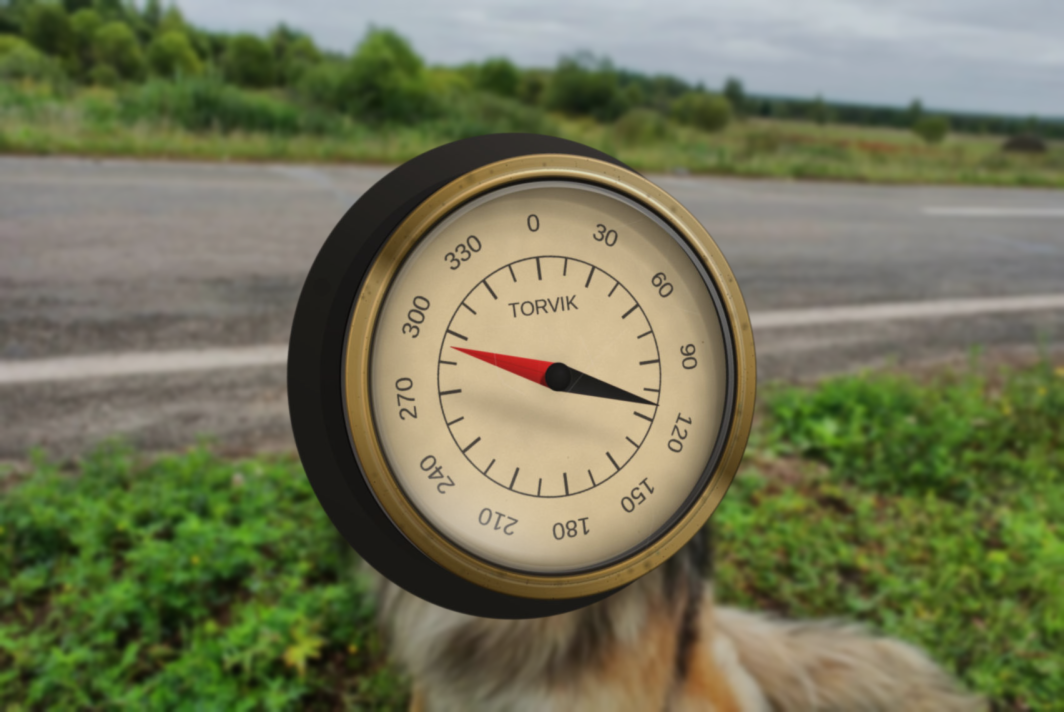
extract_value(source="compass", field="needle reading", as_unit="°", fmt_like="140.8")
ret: 292.5
